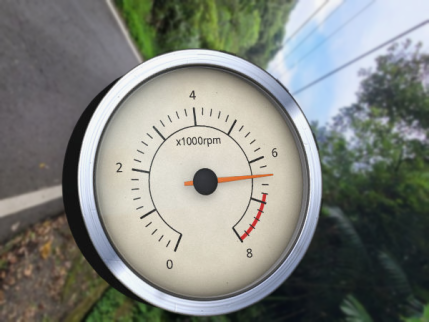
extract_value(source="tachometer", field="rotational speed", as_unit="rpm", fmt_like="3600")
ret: 6400
